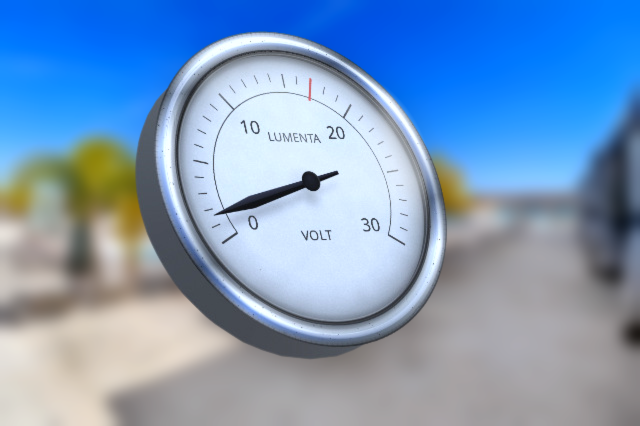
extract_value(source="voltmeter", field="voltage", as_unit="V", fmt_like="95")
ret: 1.5
